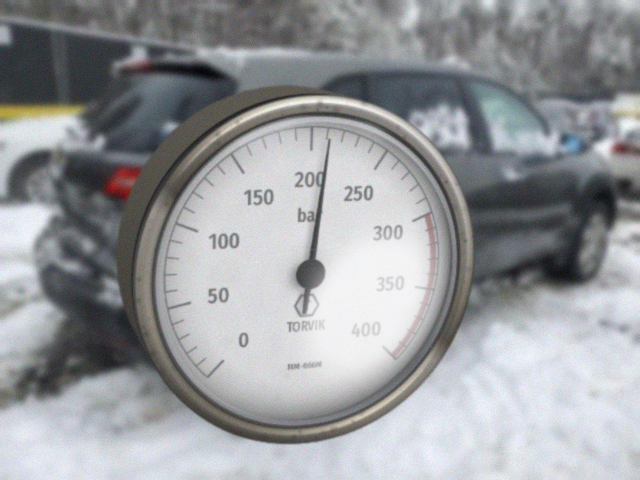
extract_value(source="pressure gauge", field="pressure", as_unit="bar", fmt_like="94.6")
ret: 210
